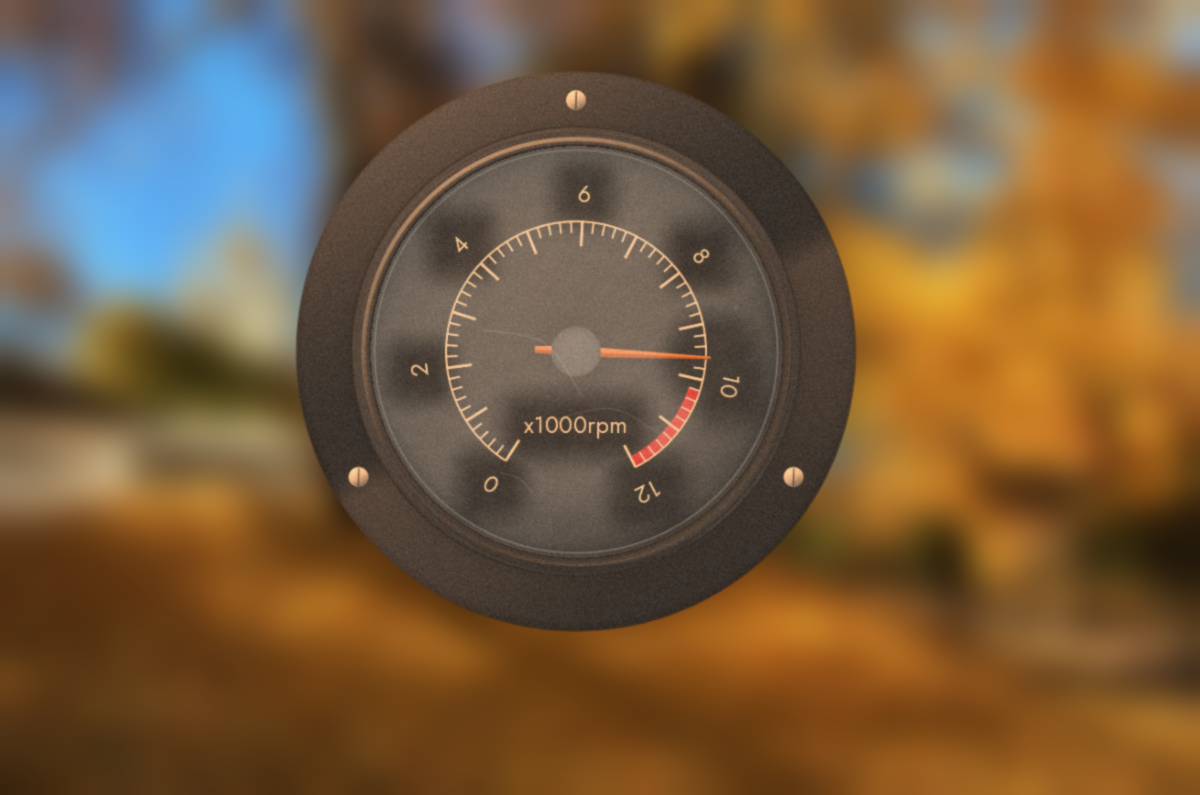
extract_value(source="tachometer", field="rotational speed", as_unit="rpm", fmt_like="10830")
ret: 9600
